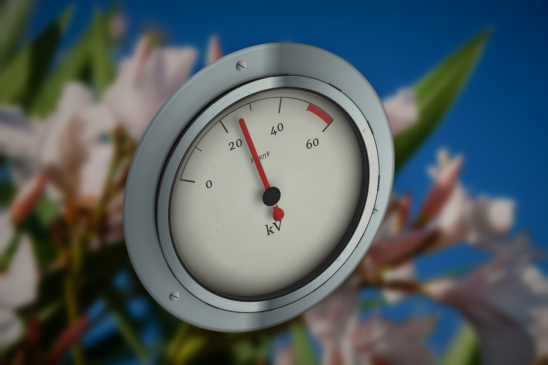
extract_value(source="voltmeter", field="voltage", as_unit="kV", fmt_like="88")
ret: 25
